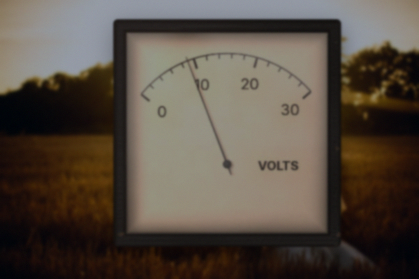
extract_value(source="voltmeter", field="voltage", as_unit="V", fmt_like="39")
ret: 9
